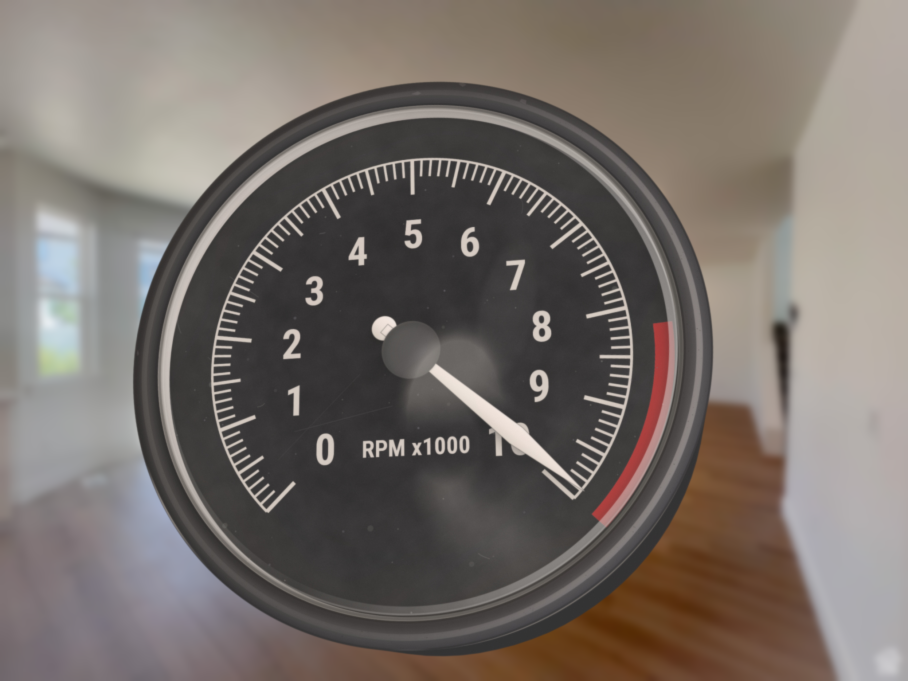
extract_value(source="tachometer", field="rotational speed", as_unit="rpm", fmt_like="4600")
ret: 9900
